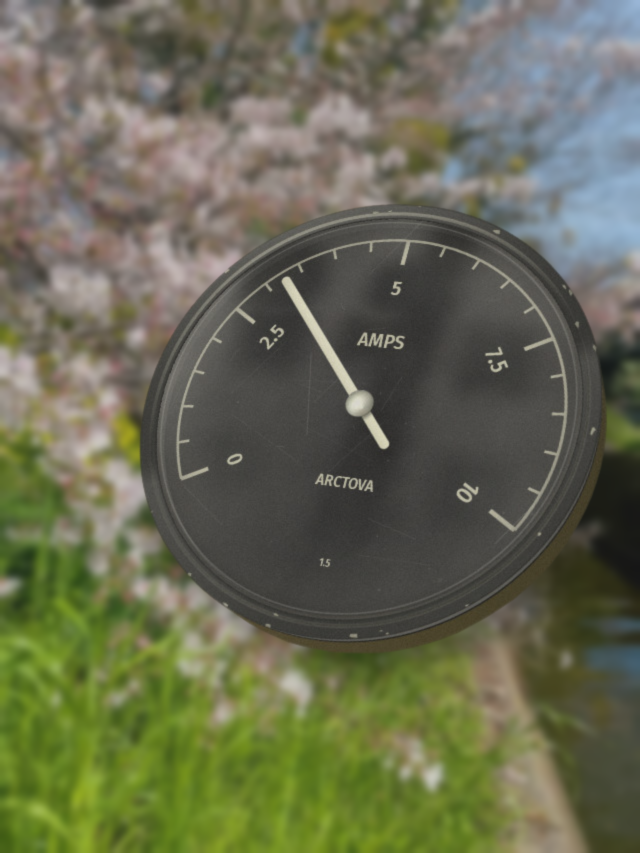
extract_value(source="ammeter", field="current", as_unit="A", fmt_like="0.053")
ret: 3.25
